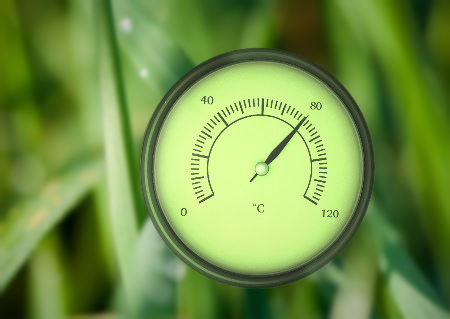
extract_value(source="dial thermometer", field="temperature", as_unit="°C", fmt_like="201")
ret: 80
